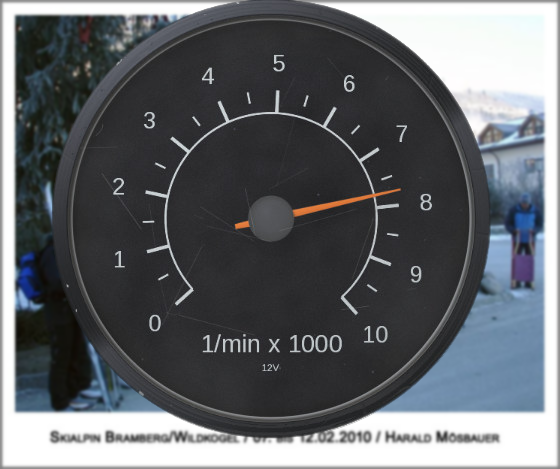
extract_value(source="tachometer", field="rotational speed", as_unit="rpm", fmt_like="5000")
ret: 7750
